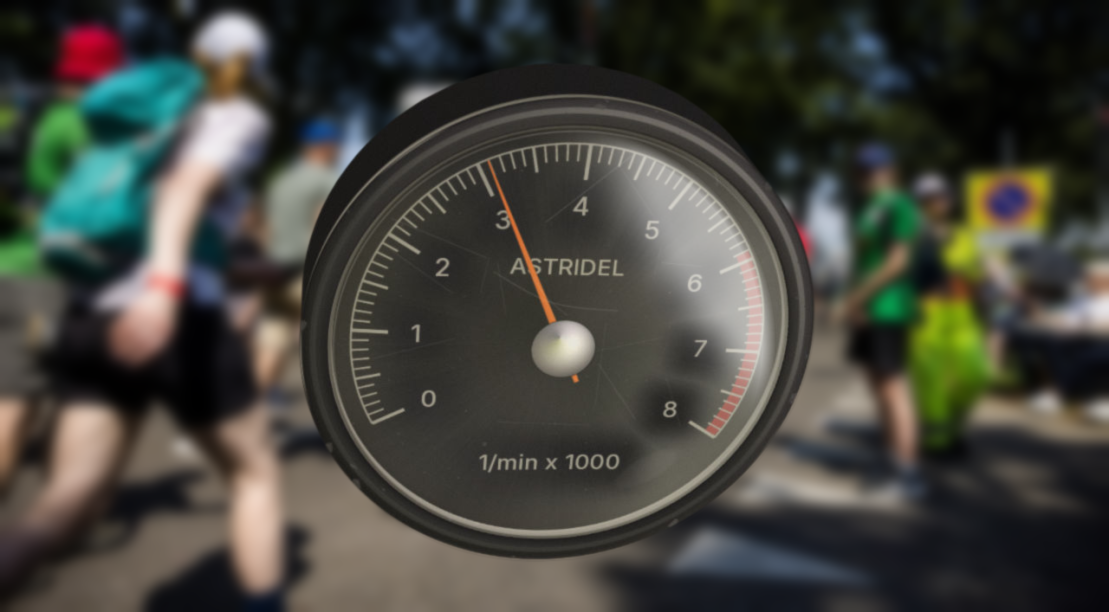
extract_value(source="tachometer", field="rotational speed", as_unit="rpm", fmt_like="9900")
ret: 3100
